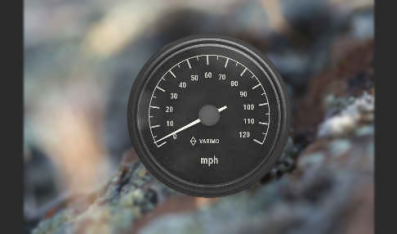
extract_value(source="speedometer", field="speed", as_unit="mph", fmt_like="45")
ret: 2.5
